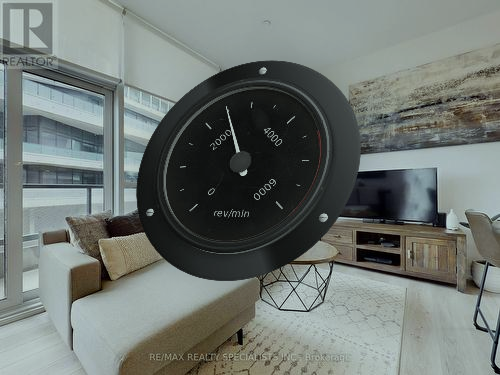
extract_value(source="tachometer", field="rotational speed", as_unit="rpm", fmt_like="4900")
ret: 2500
